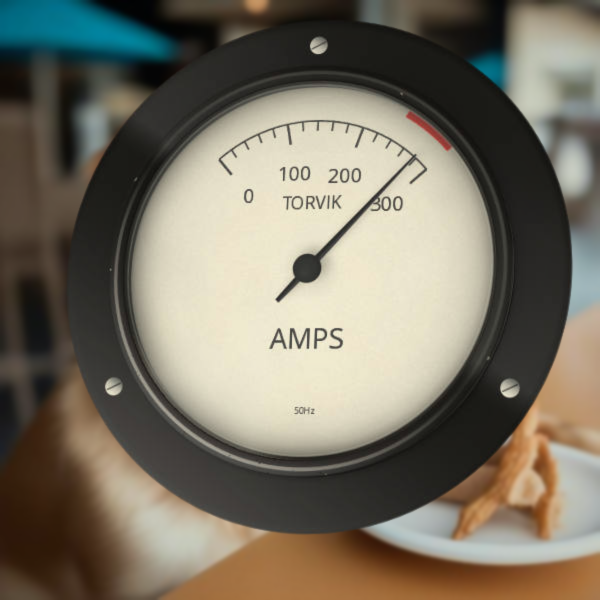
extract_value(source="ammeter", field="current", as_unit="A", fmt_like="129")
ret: 280
